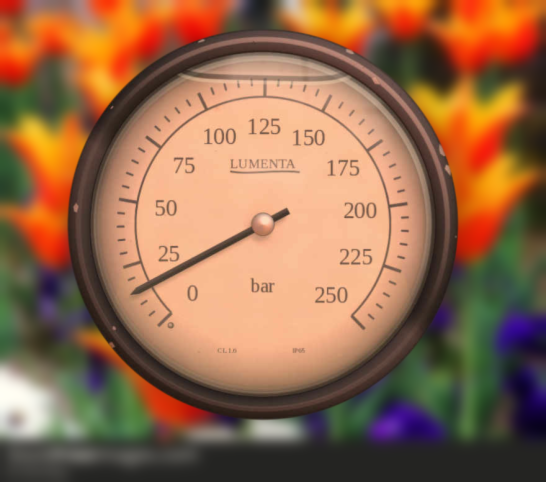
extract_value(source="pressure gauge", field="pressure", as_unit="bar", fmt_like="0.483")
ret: 15
